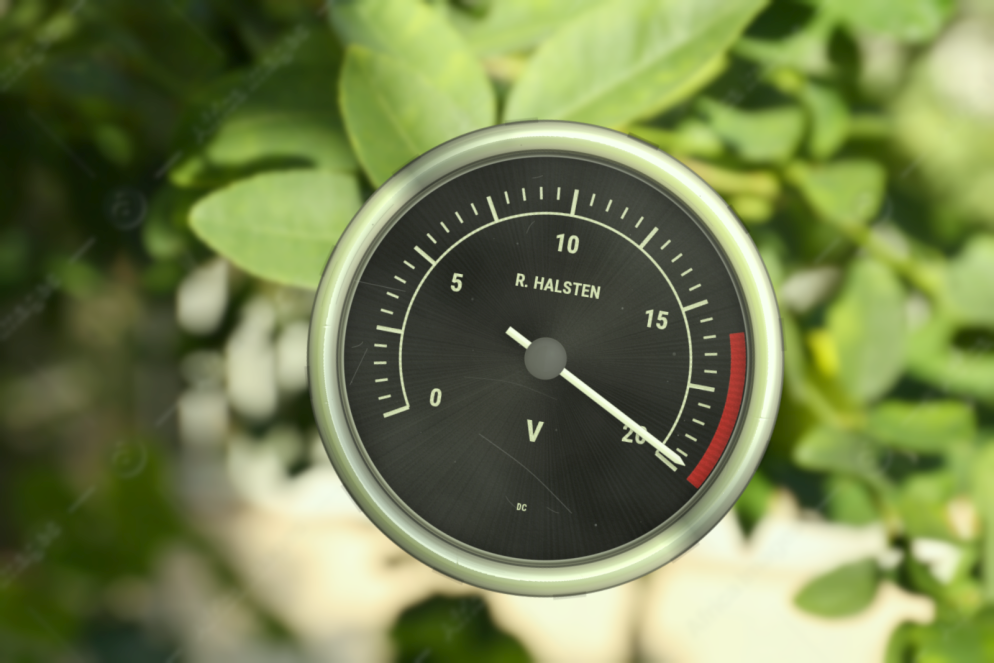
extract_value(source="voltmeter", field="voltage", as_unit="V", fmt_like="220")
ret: 19.75
